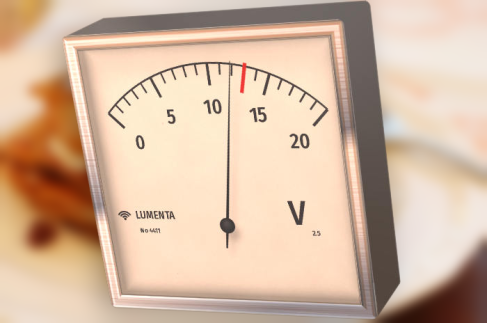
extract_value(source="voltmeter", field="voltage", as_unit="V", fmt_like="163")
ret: 12
